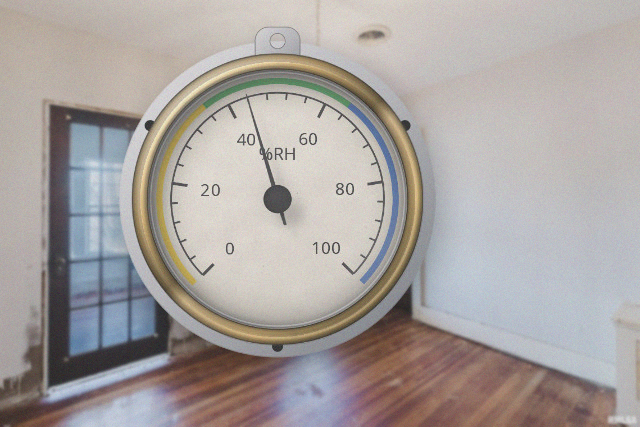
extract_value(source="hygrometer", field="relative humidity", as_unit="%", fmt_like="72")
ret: 44
